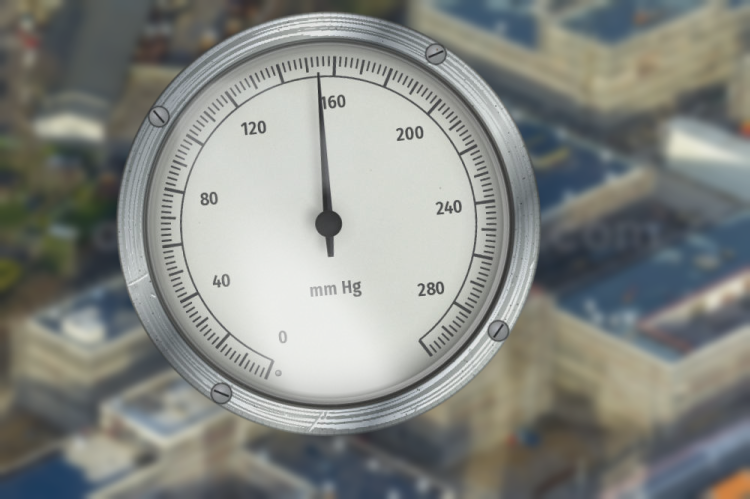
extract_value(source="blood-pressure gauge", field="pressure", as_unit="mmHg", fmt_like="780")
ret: 154
